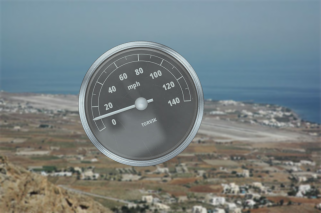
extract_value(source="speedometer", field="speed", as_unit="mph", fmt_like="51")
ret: 10
